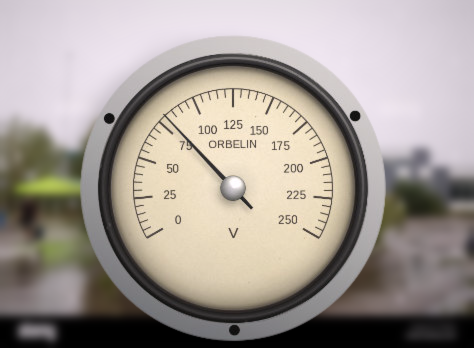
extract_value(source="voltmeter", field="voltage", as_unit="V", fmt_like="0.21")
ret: 80
